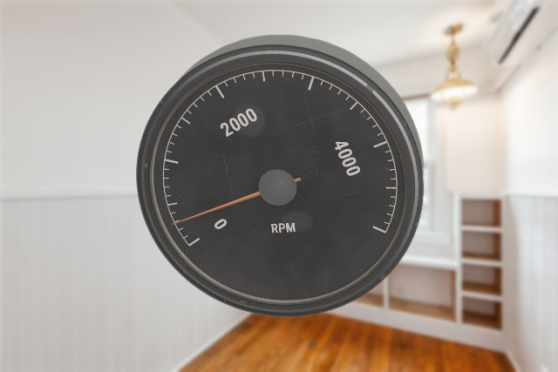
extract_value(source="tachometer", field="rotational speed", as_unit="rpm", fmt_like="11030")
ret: 300
